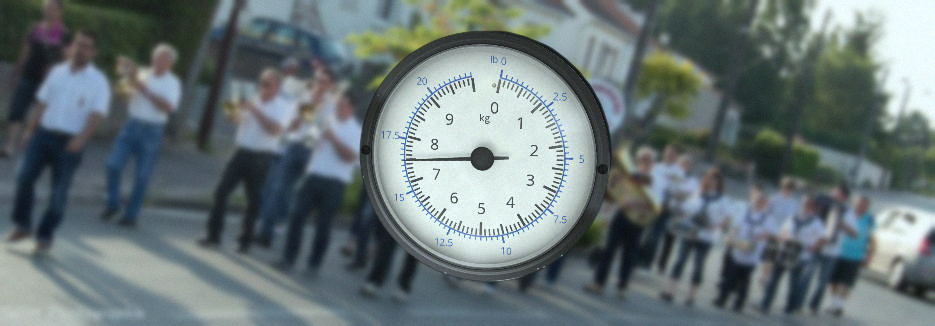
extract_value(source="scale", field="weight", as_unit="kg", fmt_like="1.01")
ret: 7.5
